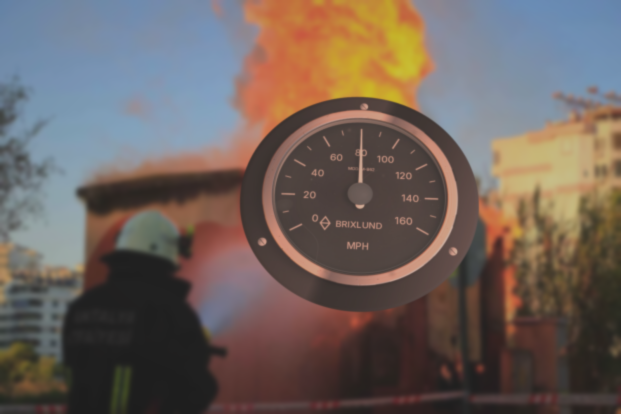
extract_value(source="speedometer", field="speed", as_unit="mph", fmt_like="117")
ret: 80
